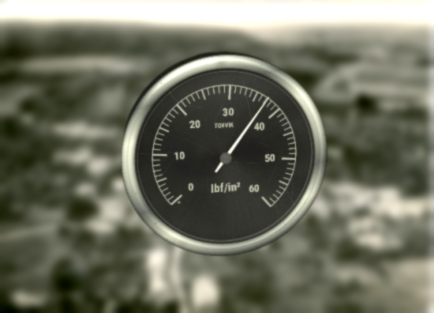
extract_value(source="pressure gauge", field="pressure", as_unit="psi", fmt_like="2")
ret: 37
